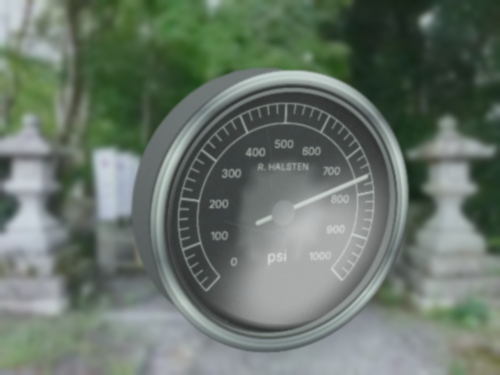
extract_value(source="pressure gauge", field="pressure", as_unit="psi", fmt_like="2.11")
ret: 760
